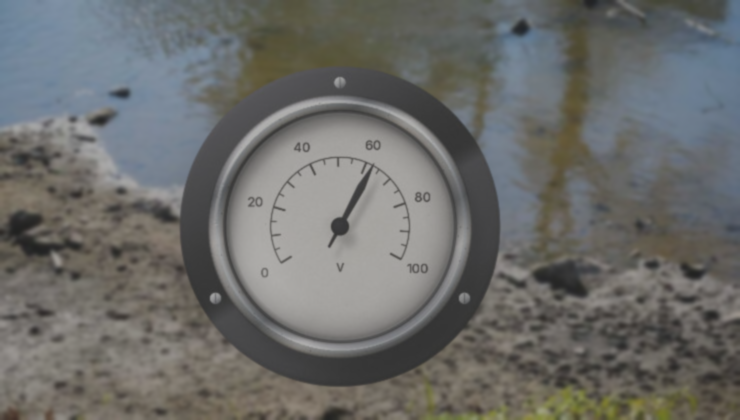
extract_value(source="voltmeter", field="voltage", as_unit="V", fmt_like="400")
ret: 62.5
